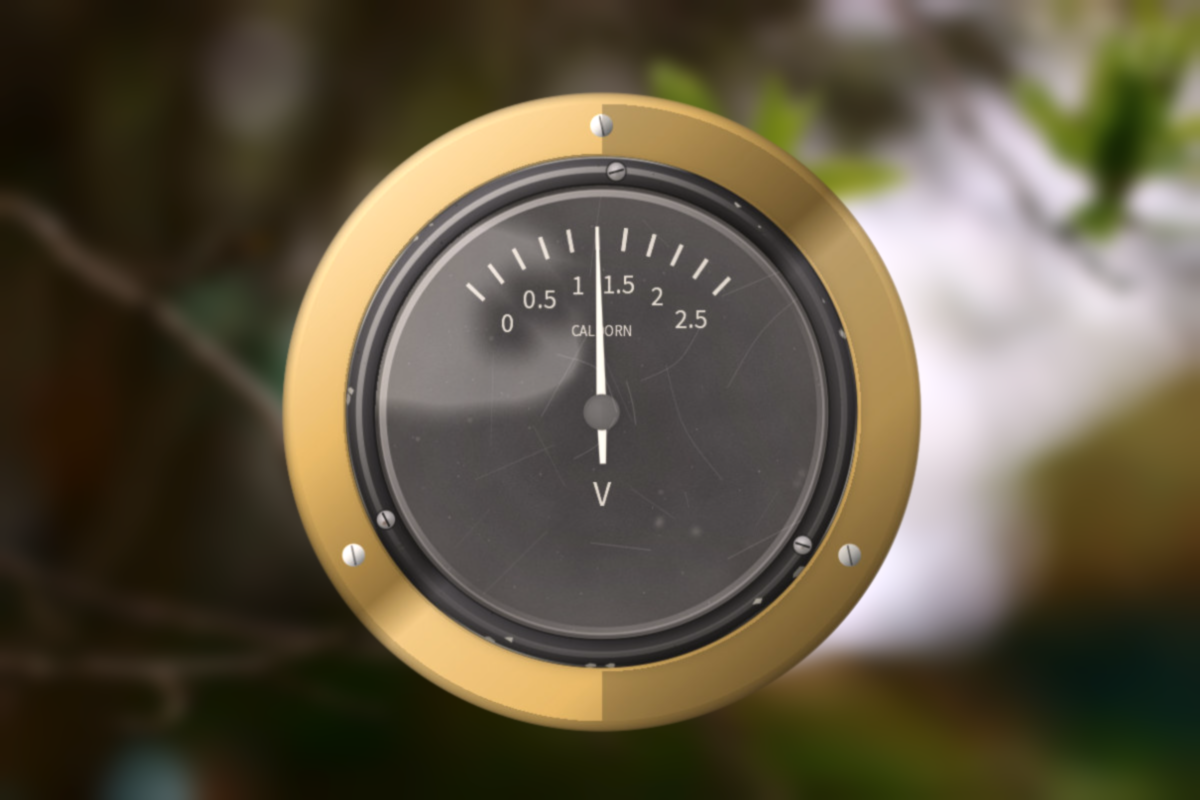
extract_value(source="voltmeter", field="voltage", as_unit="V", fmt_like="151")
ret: 1.25
